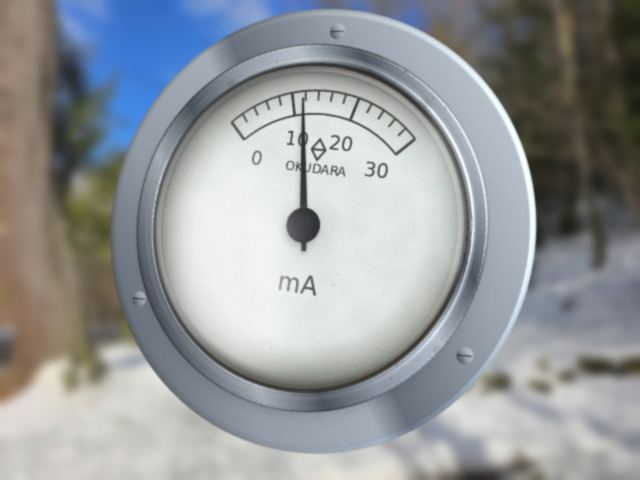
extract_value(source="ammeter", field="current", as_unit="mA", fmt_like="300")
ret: 12
